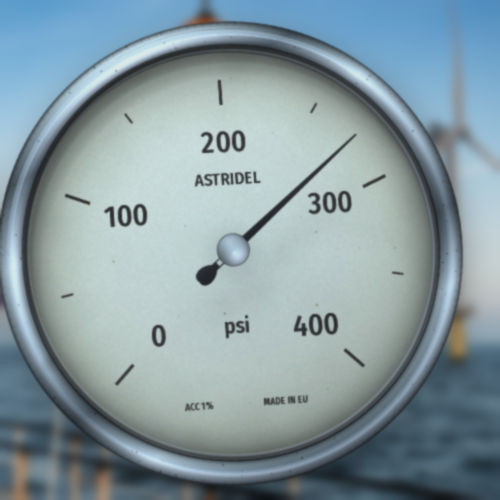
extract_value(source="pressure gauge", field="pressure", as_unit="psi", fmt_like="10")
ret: 275
